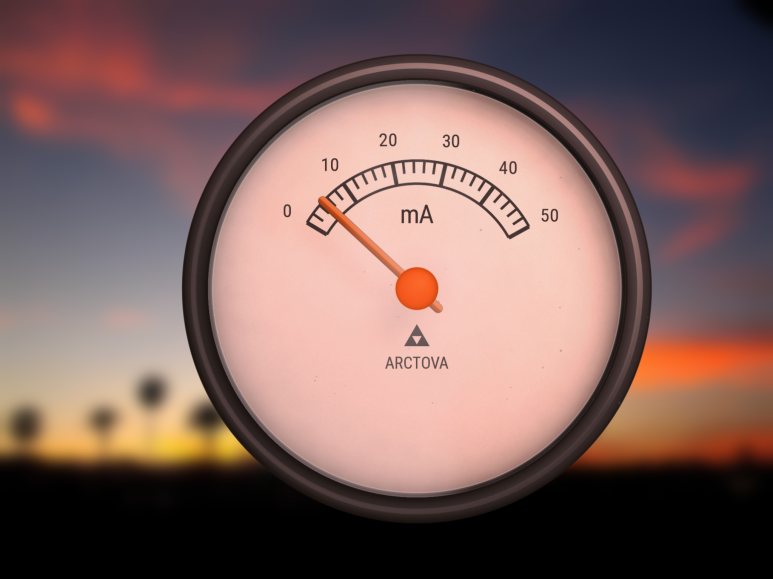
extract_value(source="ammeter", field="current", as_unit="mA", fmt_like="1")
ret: 5
